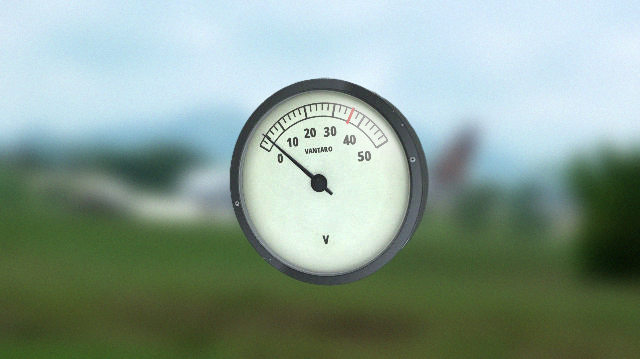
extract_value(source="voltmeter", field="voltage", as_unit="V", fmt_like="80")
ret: 4
